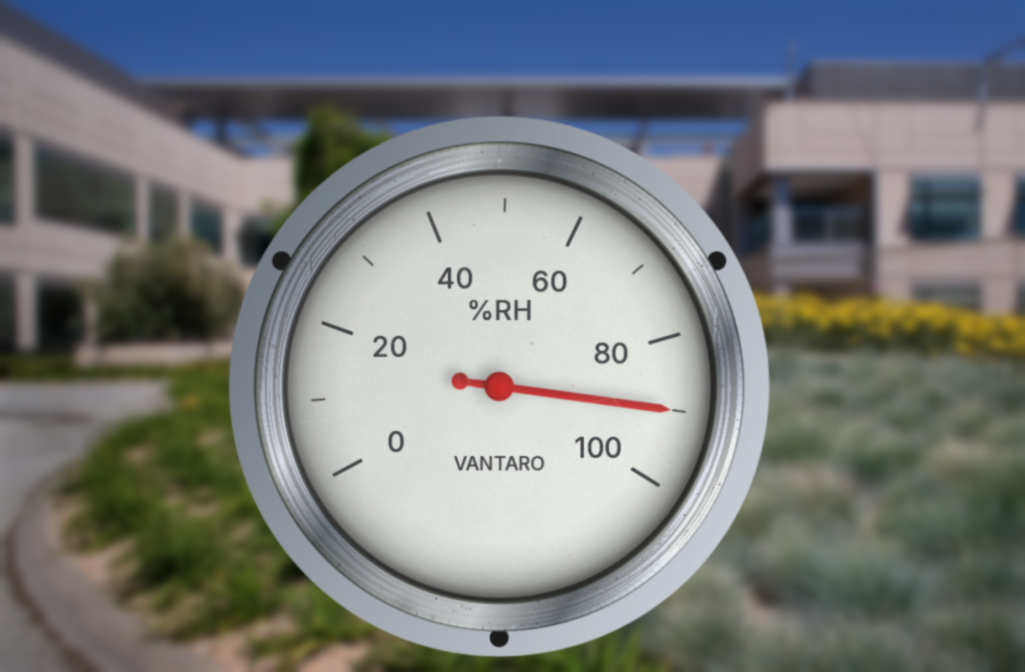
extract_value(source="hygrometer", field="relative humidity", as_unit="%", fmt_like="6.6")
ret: 90
